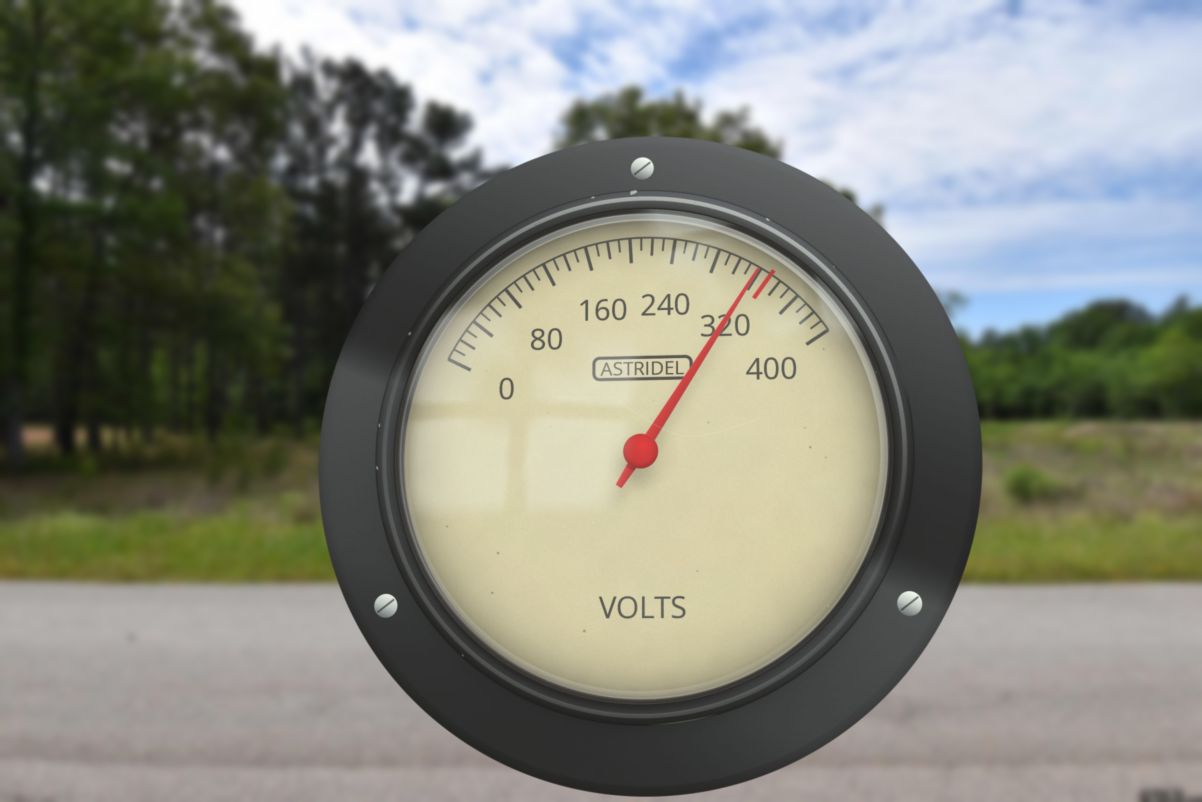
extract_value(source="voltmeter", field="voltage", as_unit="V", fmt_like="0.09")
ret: 320
